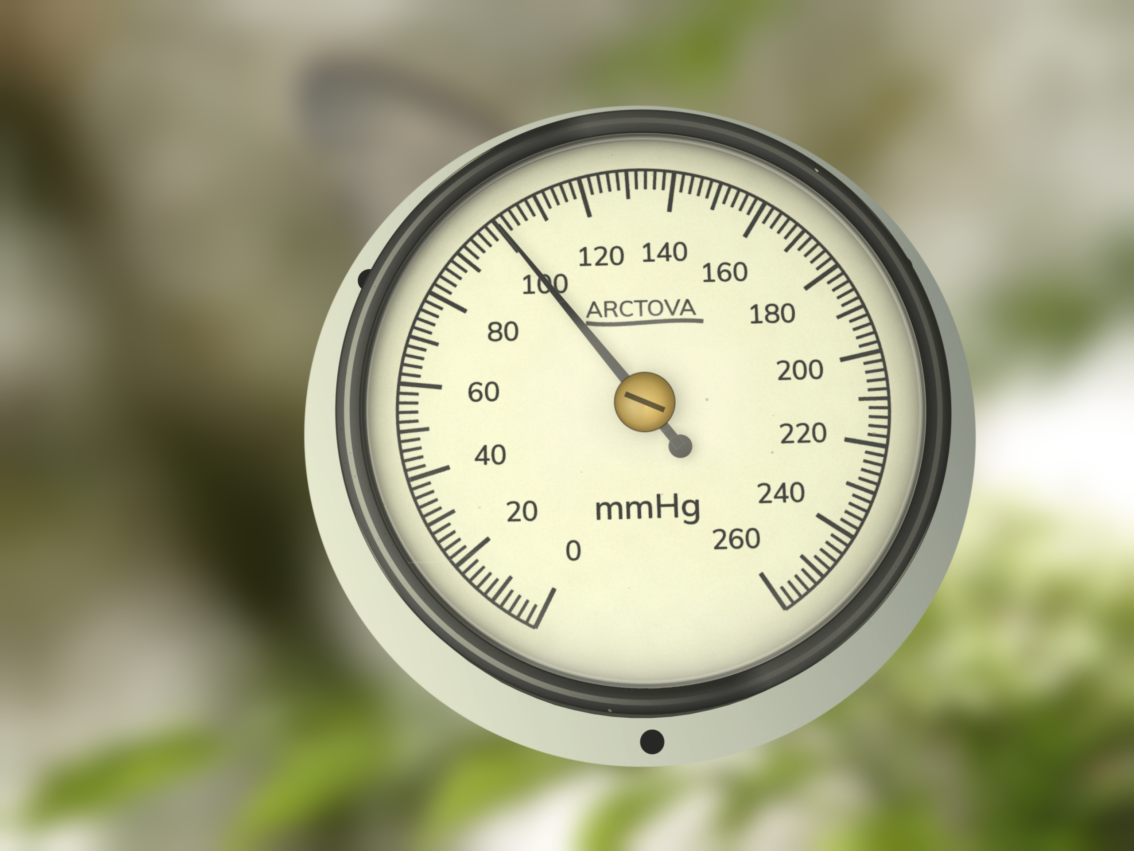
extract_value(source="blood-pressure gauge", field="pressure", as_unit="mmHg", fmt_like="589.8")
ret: 100
